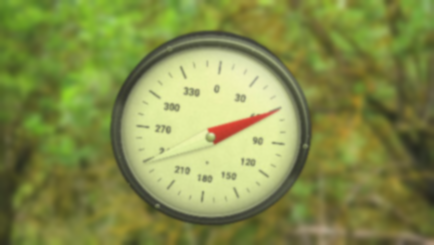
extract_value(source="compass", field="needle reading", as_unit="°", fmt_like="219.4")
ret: 60
